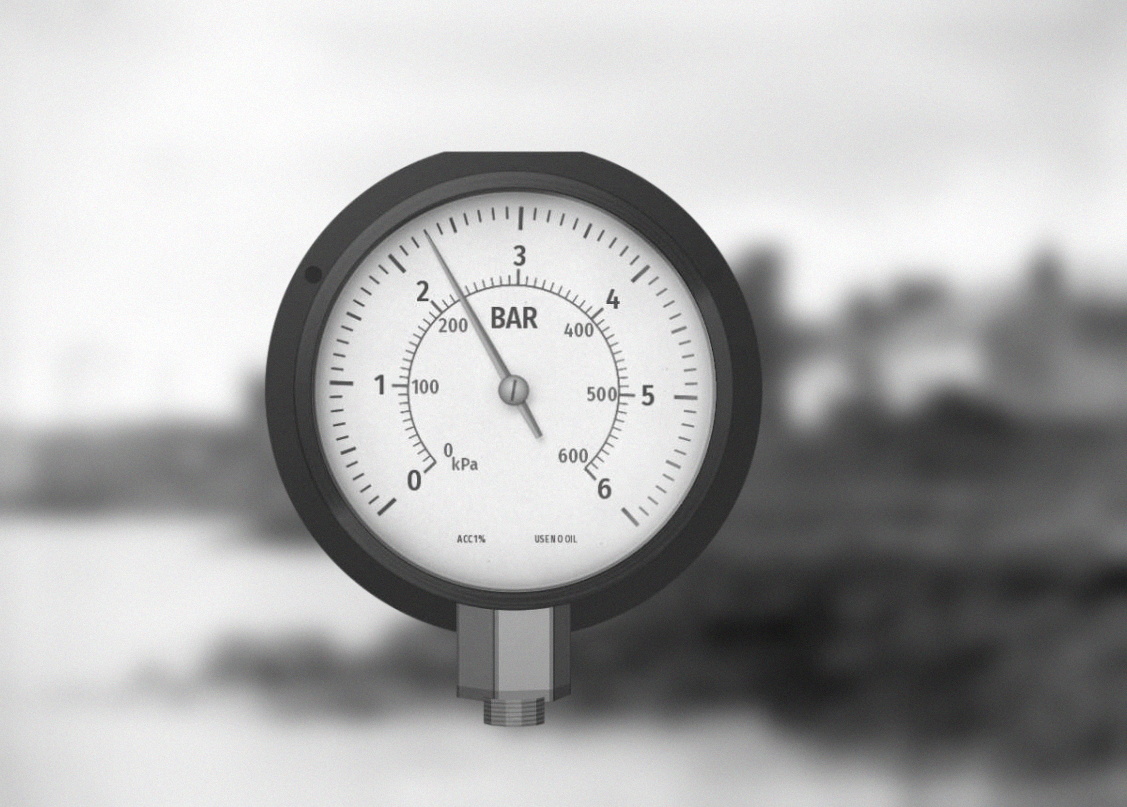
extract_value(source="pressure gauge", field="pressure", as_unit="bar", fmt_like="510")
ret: 2.3
